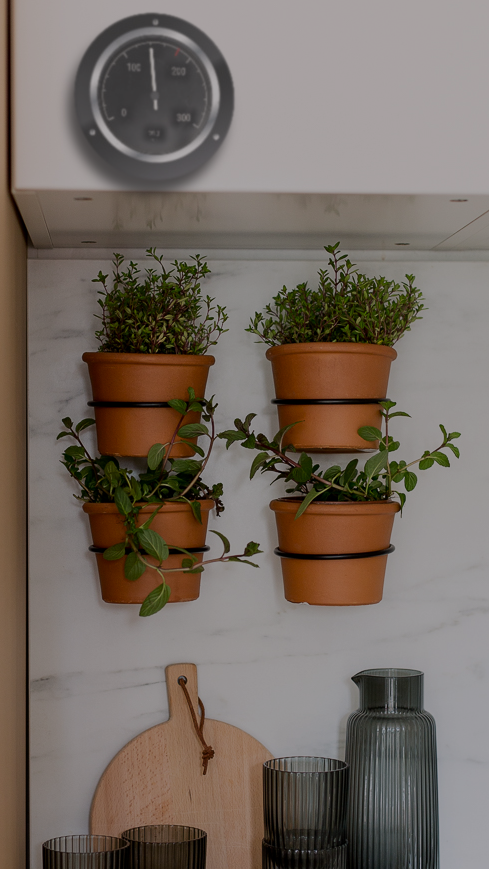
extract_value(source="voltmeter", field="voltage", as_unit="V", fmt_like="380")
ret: 140
